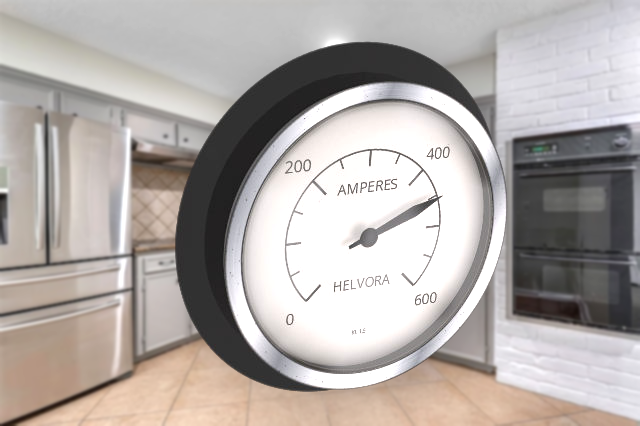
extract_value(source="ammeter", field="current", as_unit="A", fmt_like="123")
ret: 450
